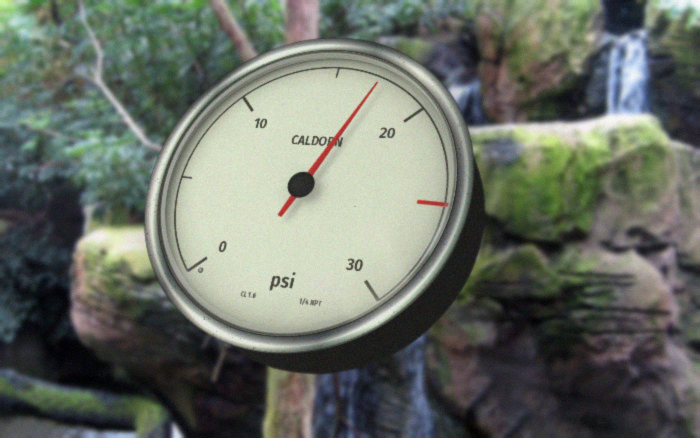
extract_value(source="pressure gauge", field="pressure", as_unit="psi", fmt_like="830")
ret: 17.5
